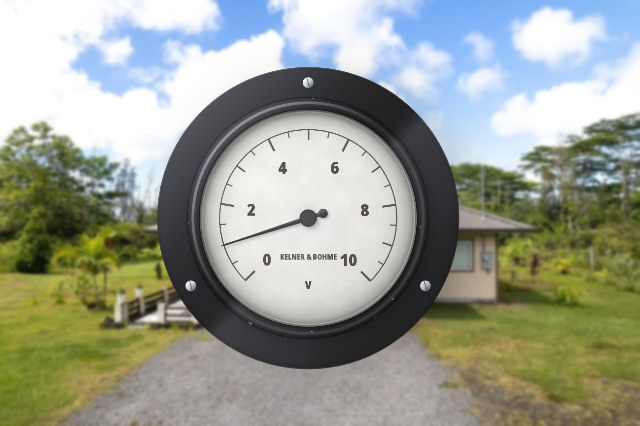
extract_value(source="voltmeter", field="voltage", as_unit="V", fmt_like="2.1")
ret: 1
